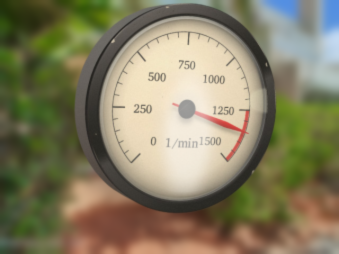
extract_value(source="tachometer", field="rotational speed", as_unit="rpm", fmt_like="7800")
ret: 1350
